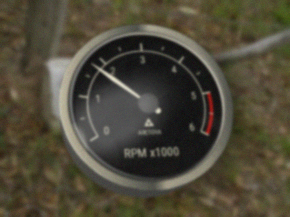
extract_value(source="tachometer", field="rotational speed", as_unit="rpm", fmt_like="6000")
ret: 1750
